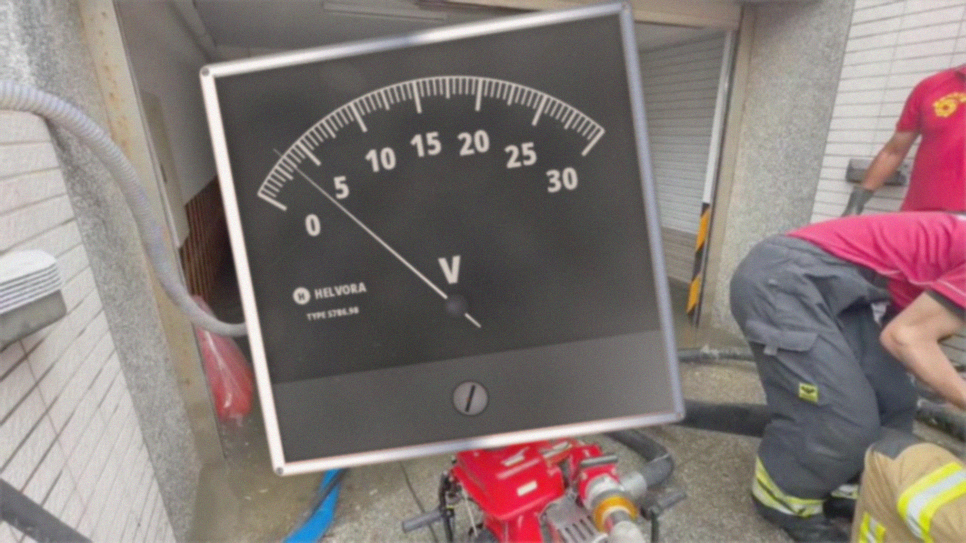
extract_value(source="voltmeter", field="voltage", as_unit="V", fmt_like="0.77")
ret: 3.5
